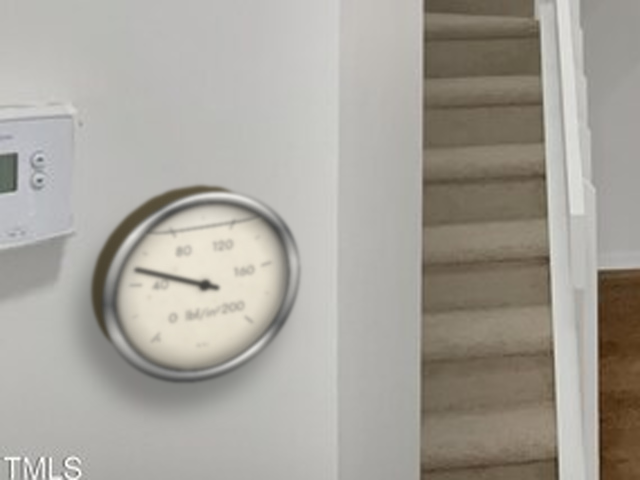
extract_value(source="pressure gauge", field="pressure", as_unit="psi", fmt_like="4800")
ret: 50
